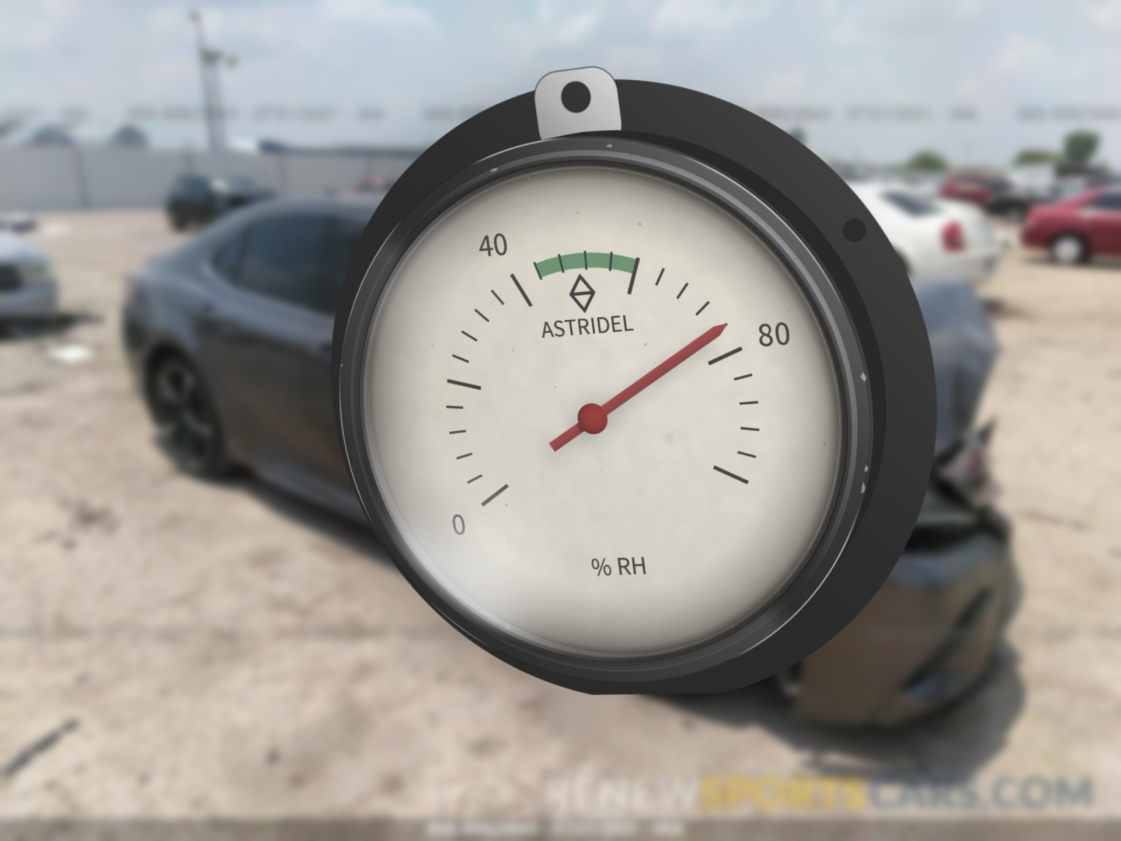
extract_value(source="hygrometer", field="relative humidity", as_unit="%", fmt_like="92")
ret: 76
